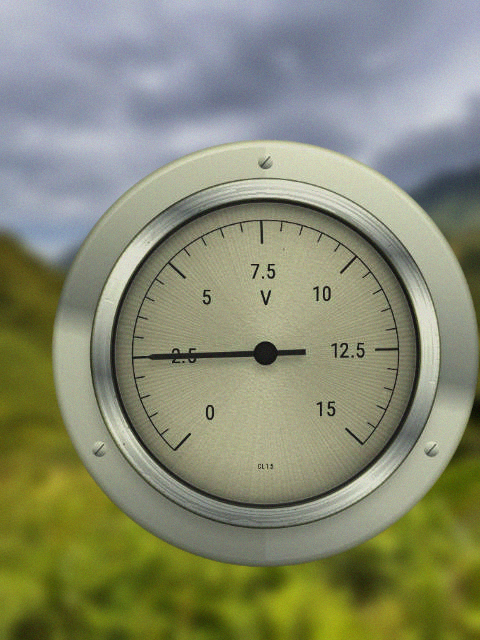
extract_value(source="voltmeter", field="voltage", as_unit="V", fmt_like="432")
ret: 2.5
